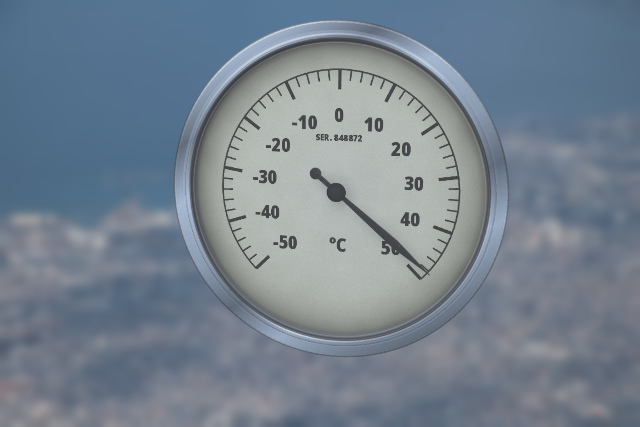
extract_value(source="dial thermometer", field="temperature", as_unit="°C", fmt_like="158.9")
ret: 48
